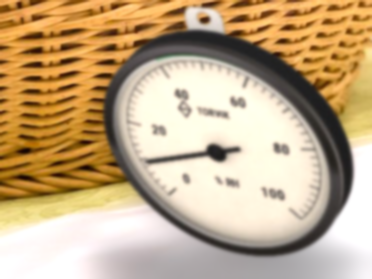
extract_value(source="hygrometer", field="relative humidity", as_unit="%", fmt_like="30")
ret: 10
